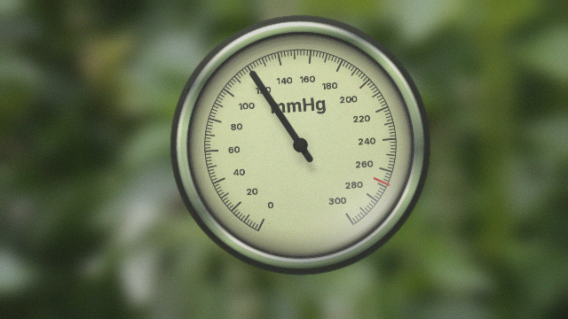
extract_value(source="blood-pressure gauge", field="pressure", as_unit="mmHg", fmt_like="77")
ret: 120
